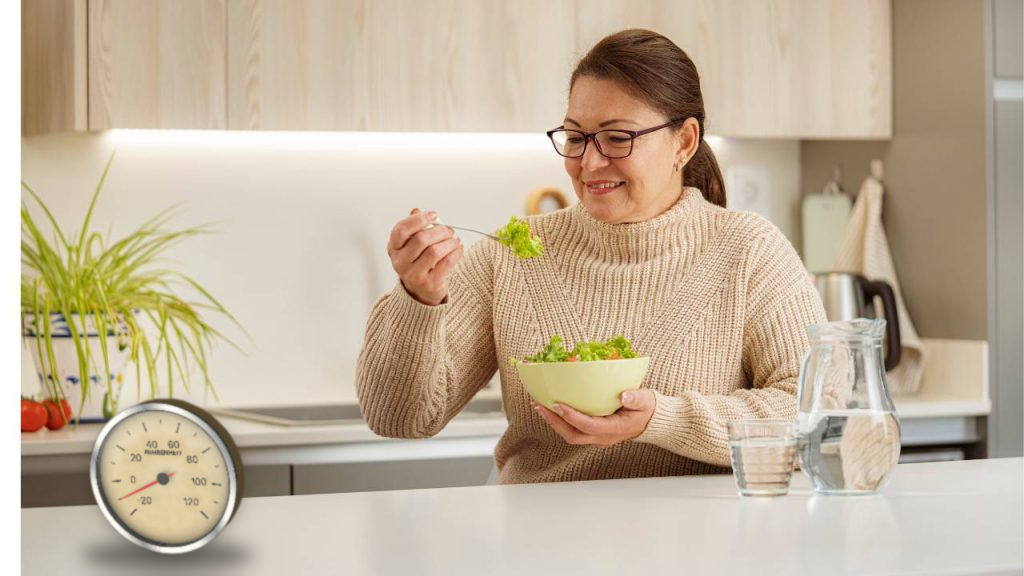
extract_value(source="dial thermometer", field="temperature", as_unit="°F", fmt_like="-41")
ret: -10
